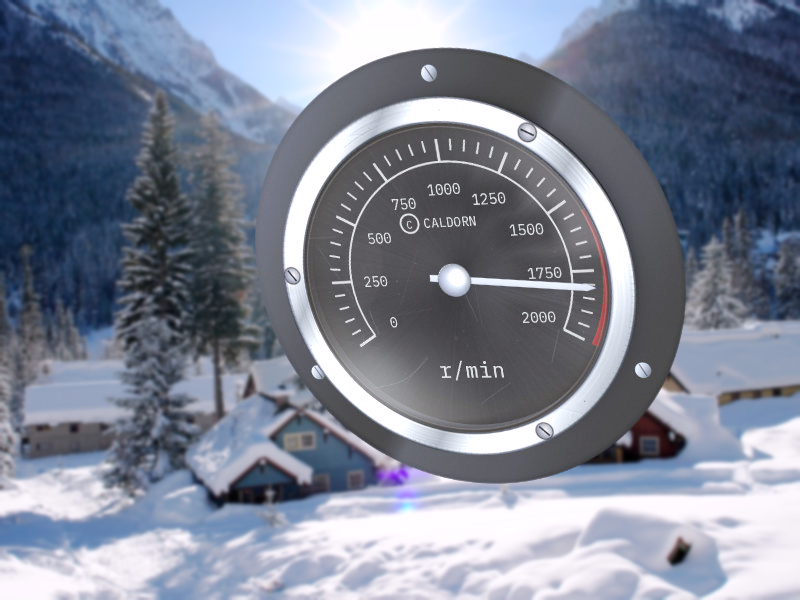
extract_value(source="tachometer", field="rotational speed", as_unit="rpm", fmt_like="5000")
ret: 1800
